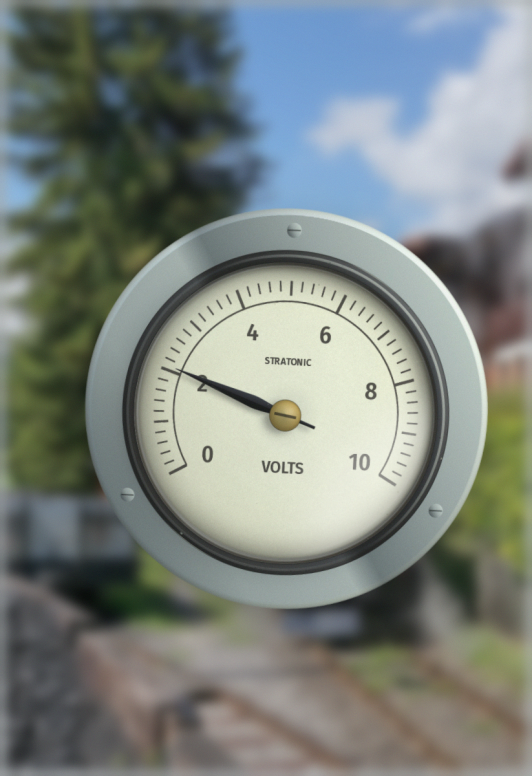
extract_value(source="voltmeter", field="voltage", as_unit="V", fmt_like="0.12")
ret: 2.1
